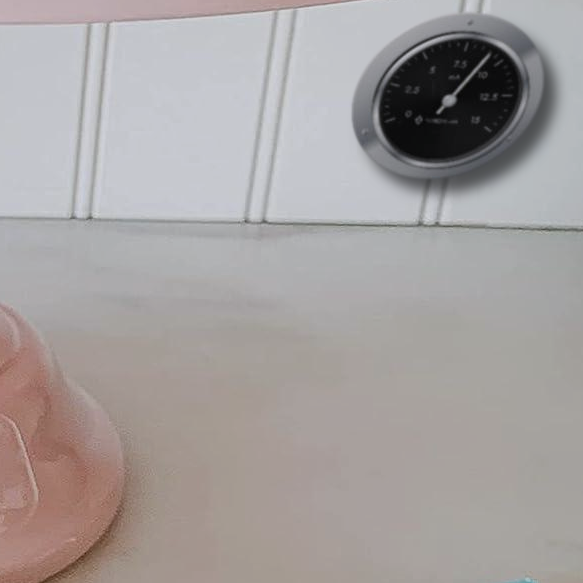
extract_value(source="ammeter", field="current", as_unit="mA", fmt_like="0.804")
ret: 9
